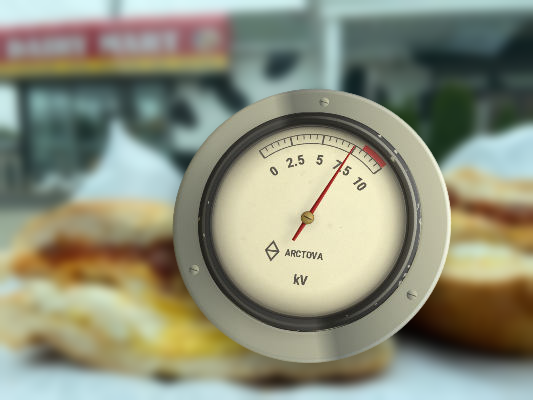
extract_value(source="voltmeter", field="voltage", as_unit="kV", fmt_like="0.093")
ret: 7.5
